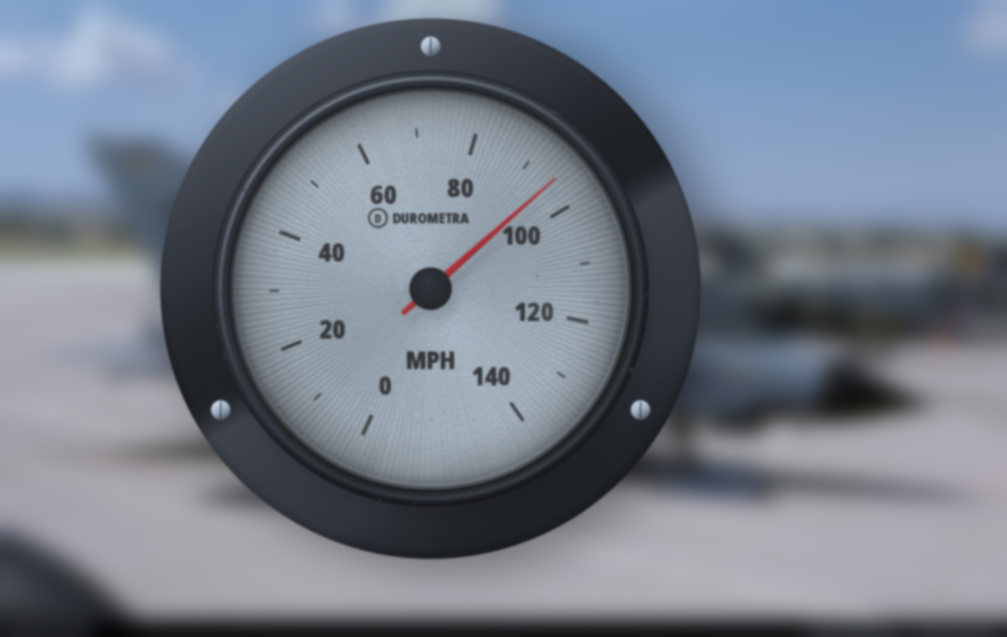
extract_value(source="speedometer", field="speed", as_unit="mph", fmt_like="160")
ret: 95
